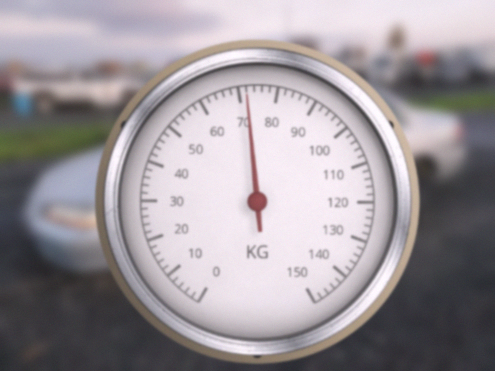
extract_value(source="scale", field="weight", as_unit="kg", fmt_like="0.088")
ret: 72
